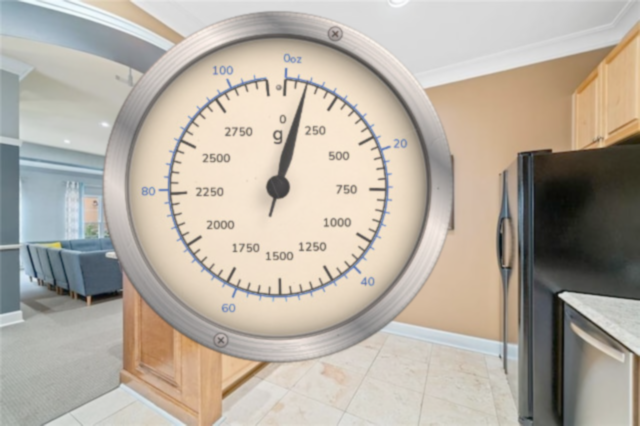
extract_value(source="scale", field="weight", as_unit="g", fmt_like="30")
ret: 100
